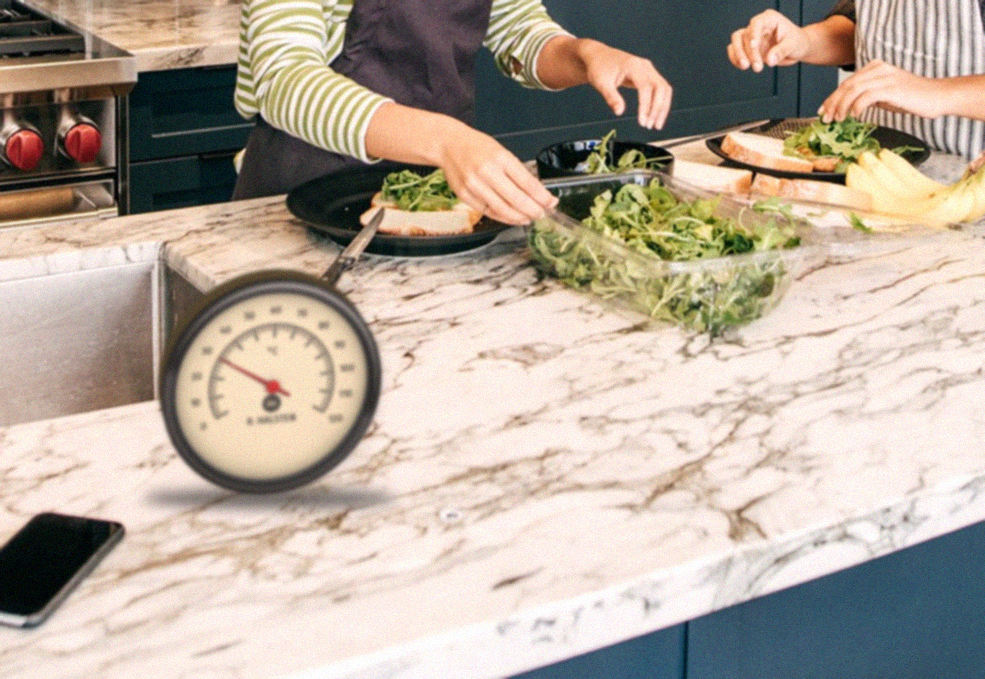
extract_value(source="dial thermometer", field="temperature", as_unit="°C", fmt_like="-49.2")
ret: 30
